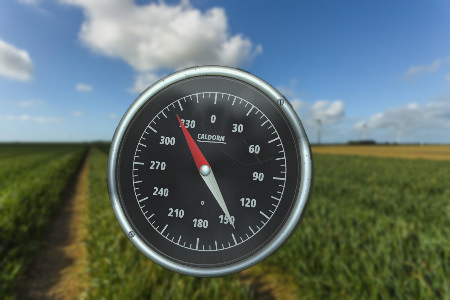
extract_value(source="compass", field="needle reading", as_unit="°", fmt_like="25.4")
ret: 325
